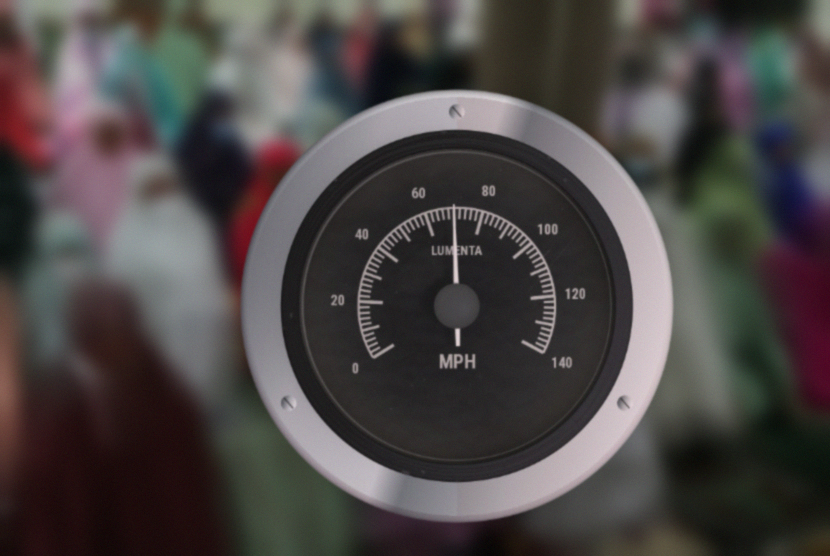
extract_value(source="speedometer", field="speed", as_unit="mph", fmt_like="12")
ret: 70
